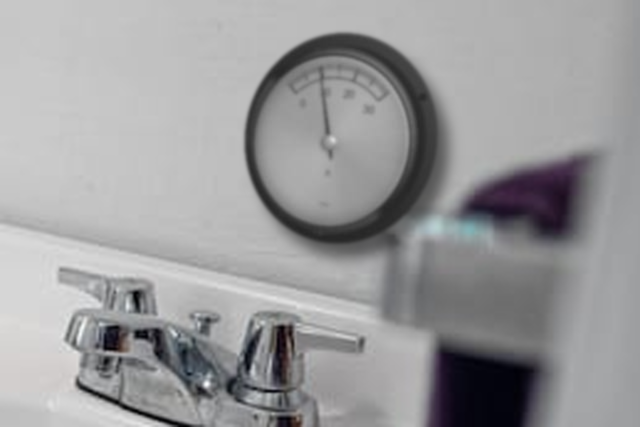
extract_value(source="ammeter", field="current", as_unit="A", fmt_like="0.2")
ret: 10
